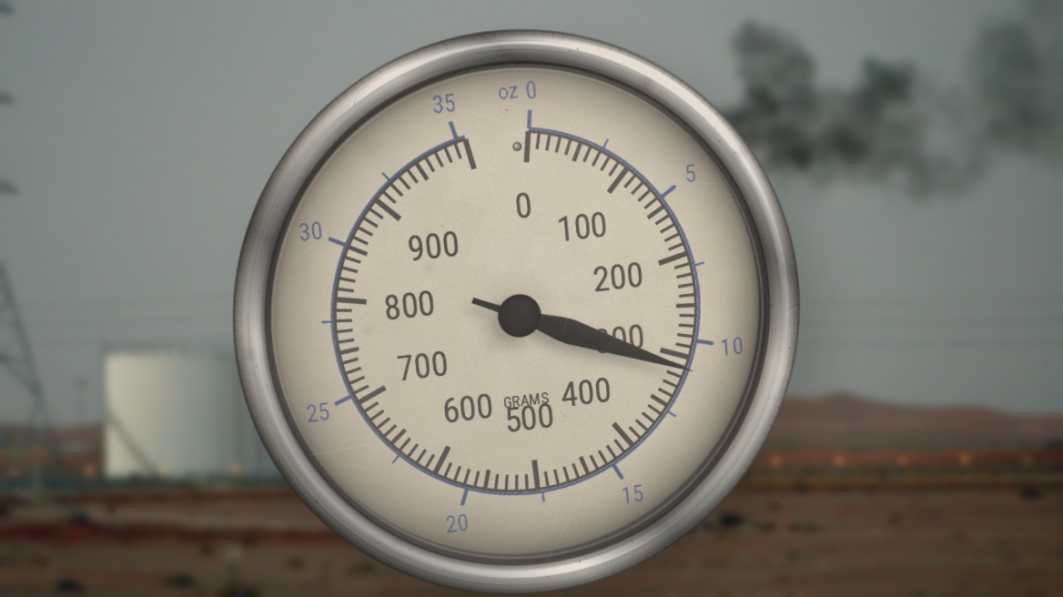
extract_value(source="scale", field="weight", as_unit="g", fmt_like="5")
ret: 310
